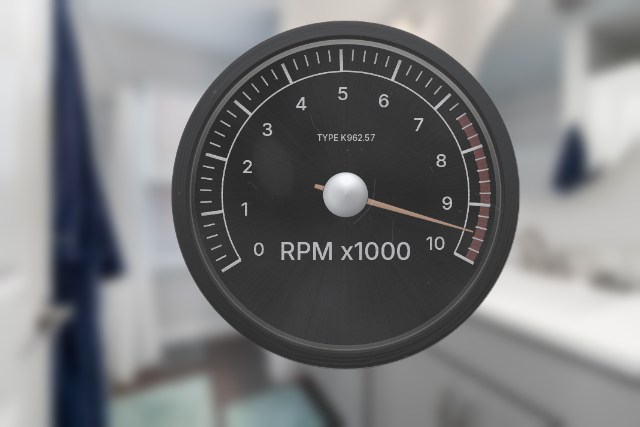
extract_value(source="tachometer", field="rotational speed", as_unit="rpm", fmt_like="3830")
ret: 9500
